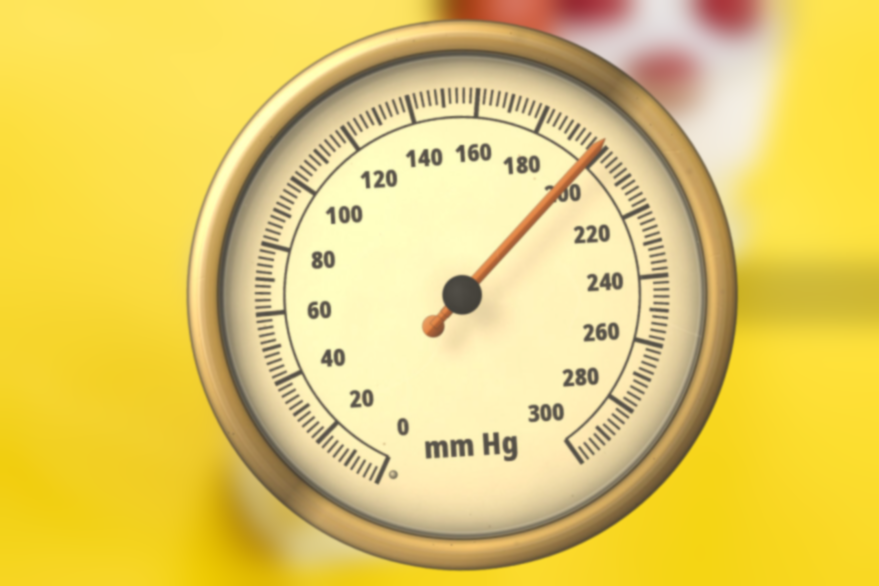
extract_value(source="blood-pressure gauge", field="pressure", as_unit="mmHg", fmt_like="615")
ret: 198
